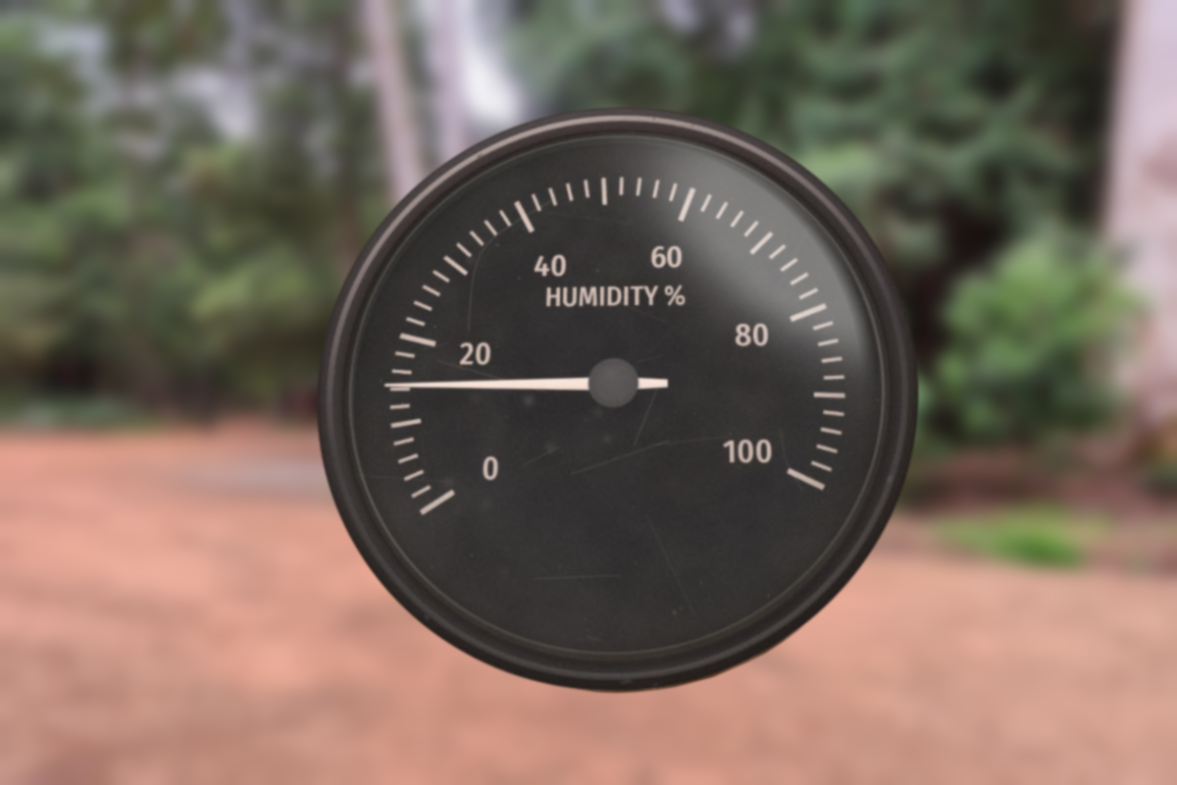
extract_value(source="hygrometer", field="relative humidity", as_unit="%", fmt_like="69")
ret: 14
